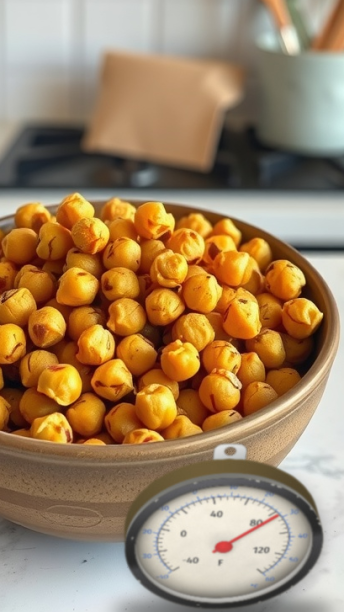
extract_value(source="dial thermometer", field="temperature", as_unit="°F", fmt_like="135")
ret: 80
